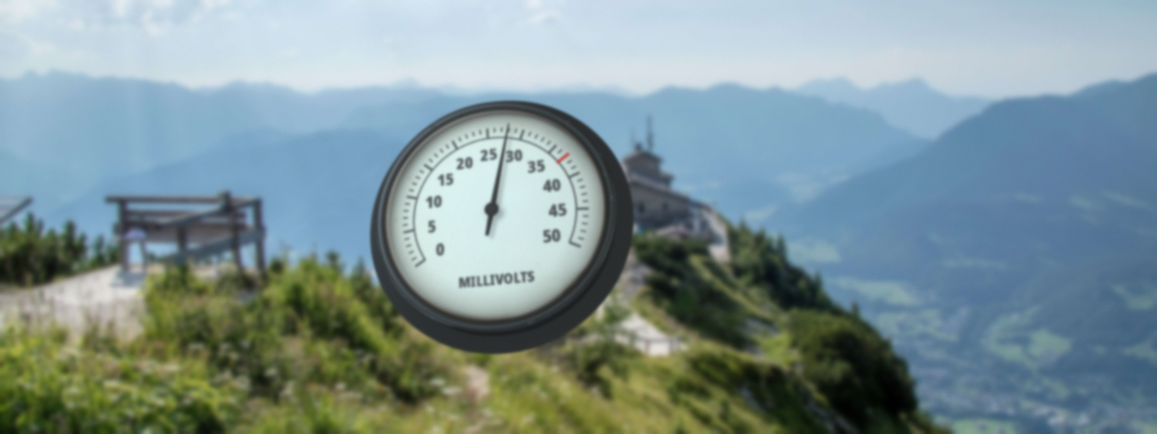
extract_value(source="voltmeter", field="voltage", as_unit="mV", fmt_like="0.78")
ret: 28
